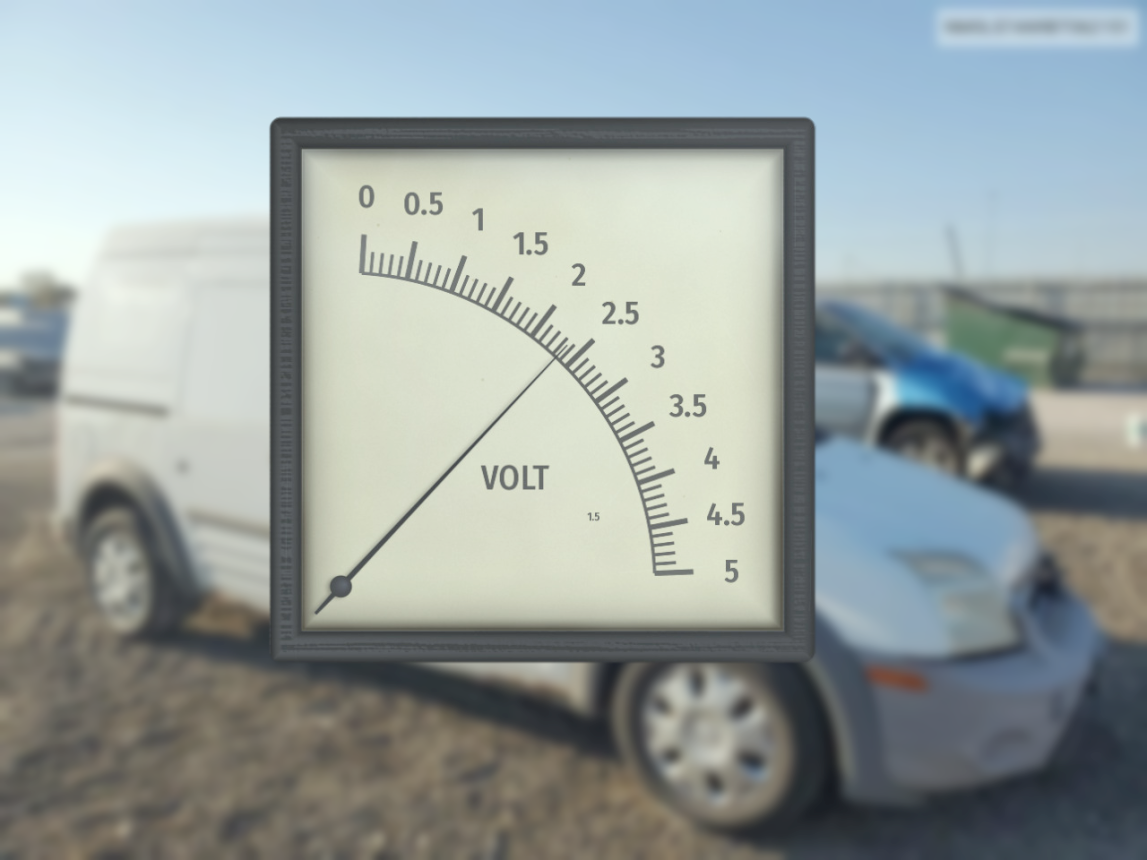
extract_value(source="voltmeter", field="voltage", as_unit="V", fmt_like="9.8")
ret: 2.35
